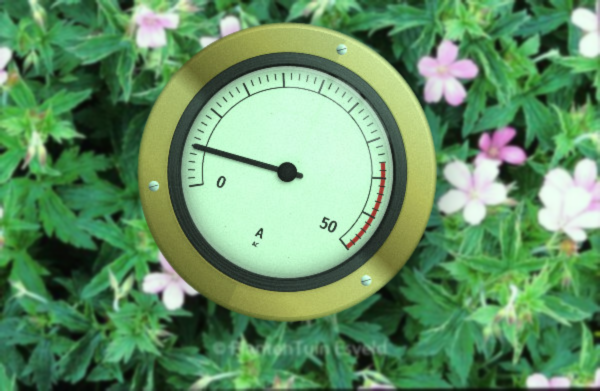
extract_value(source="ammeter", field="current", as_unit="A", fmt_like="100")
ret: 5
